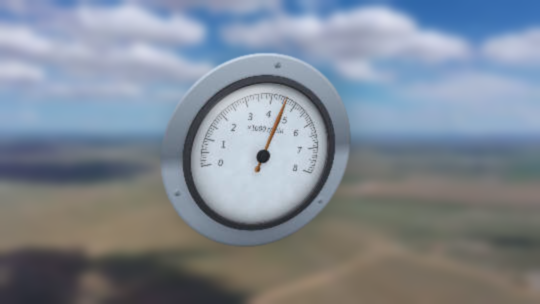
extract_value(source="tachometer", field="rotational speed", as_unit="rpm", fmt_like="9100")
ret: 4500
